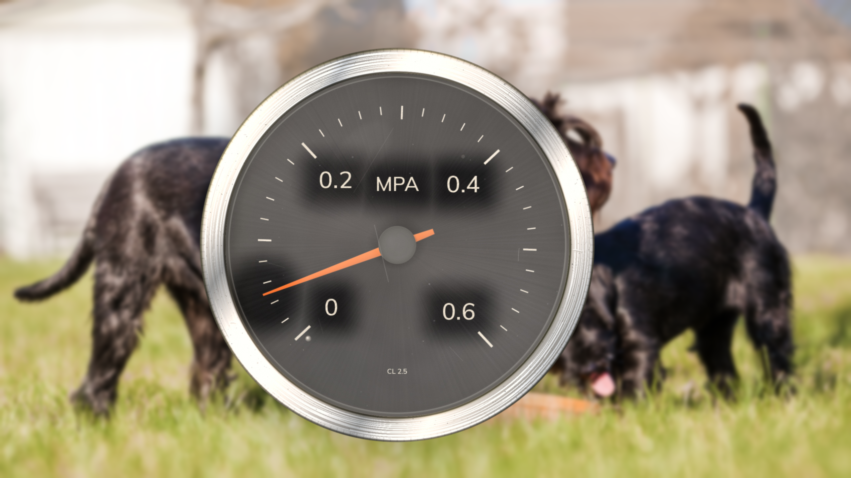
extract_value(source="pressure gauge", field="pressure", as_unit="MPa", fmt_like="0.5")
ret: 0.05
